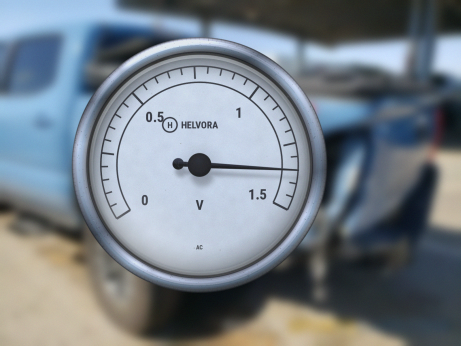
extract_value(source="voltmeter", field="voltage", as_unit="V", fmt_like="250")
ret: 1.35
